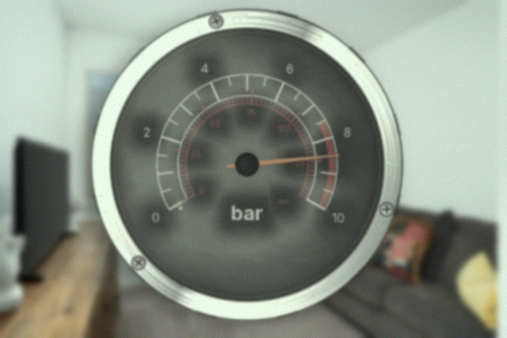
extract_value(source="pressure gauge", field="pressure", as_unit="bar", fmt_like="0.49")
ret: 8.5
